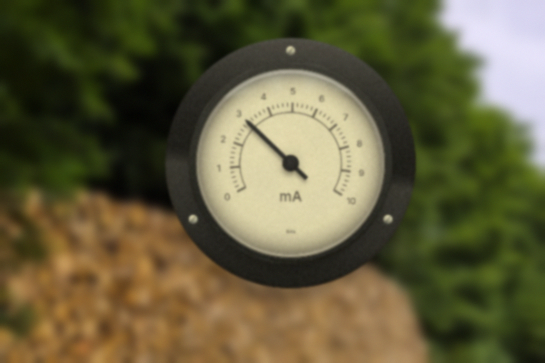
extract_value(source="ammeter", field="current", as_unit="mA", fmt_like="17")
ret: 3
